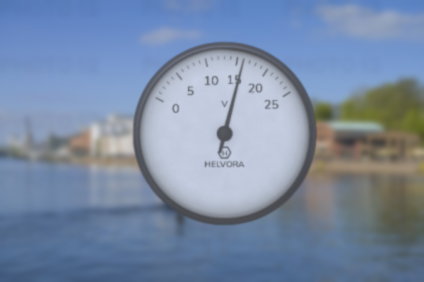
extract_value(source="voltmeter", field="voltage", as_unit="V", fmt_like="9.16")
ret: 16
